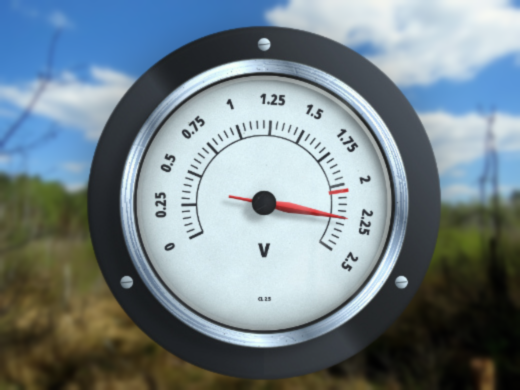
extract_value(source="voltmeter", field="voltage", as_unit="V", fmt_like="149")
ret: 2.25
